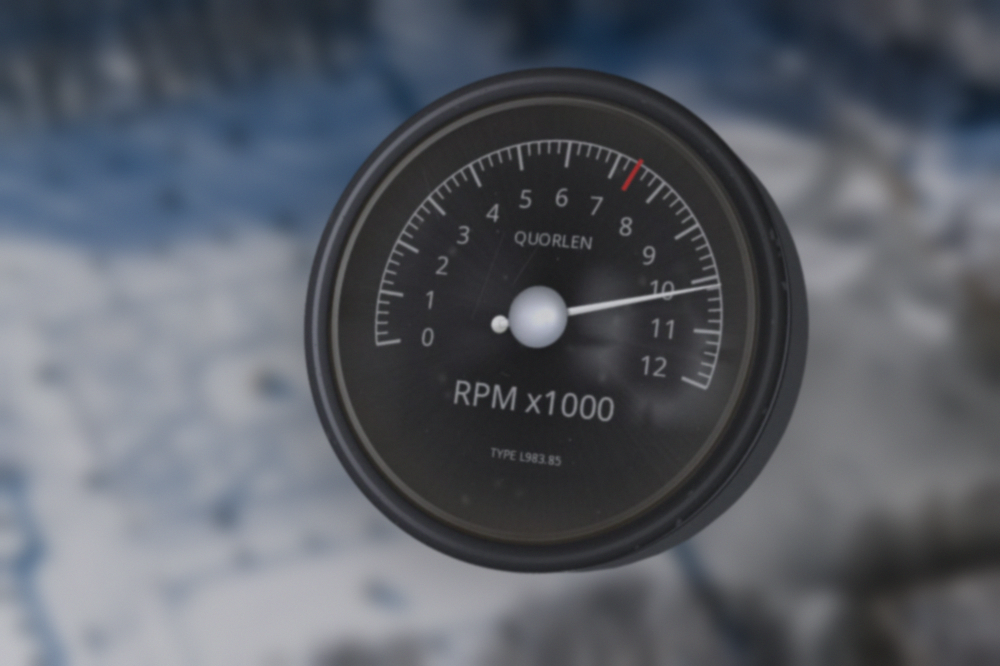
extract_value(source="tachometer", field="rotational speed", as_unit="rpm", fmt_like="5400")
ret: 10200
